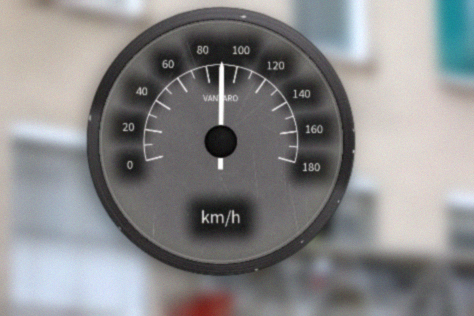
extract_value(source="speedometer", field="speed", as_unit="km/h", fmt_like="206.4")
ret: 90
